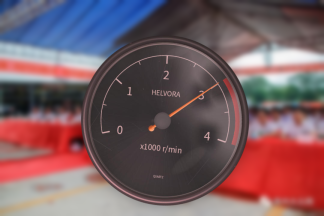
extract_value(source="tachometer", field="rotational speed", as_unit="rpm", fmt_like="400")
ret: 3000
